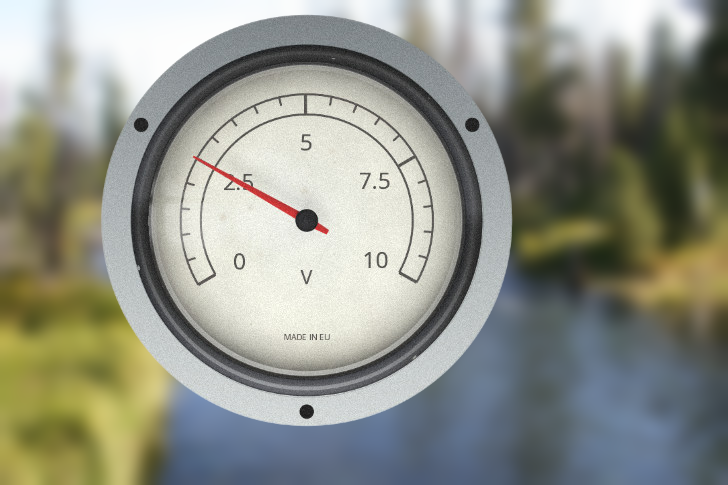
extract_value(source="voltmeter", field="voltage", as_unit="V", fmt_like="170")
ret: 2.5
